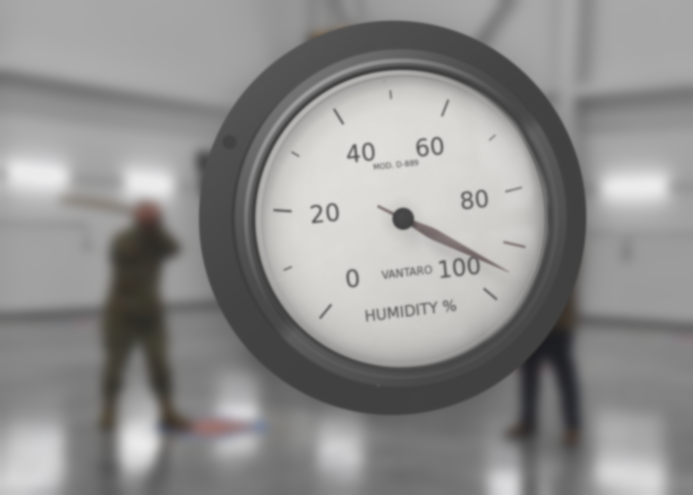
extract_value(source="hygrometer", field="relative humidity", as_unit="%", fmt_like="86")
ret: 95
